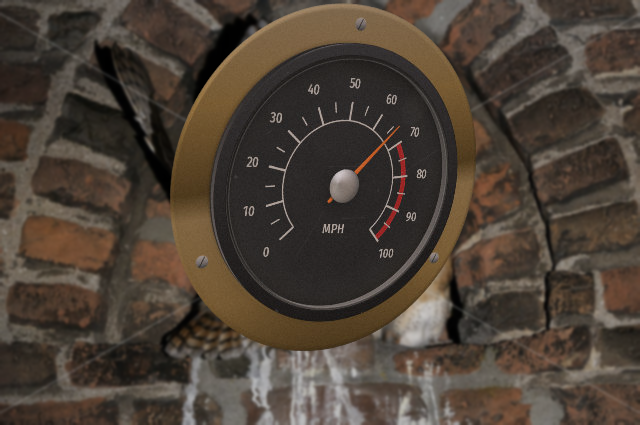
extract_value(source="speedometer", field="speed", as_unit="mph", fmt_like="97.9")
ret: 65
